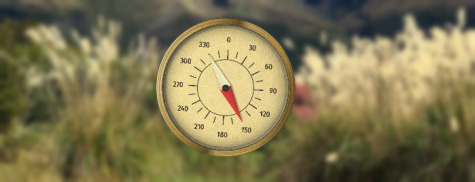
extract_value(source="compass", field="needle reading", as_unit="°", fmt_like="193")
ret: 150
